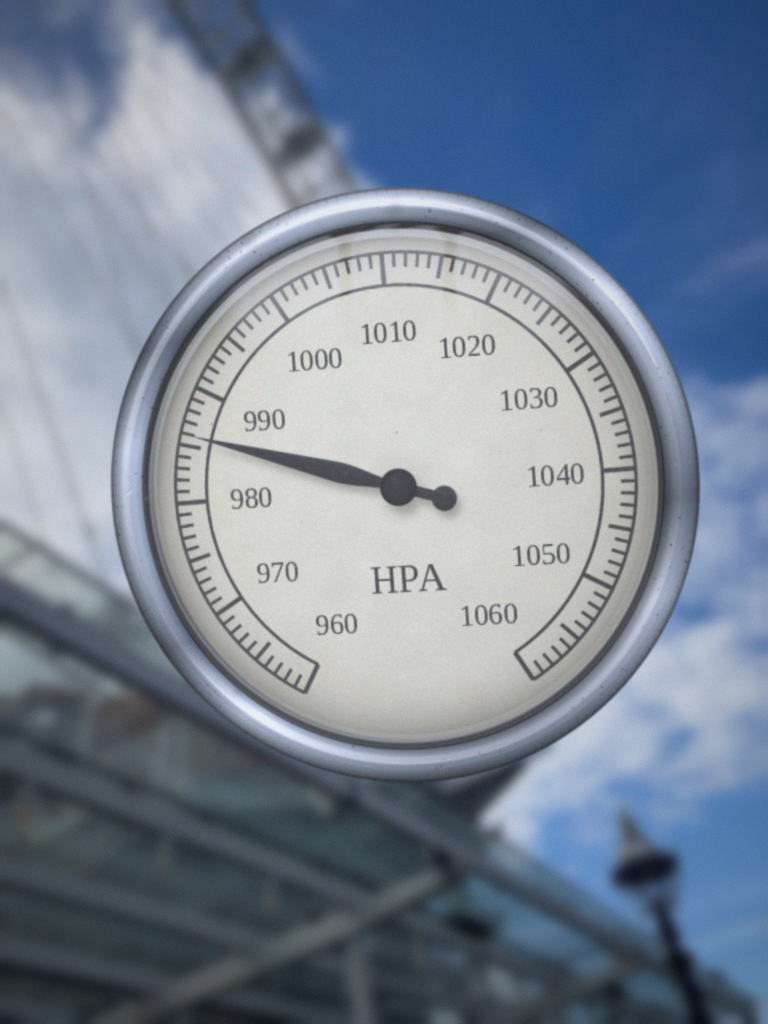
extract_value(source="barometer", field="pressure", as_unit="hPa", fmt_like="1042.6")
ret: 986
